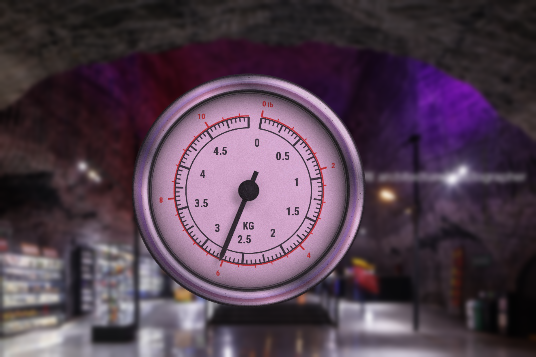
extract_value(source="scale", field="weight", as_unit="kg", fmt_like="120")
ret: 2.75
